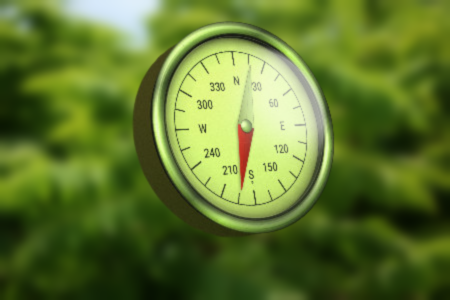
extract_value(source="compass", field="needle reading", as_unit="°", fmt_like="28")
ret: 195
